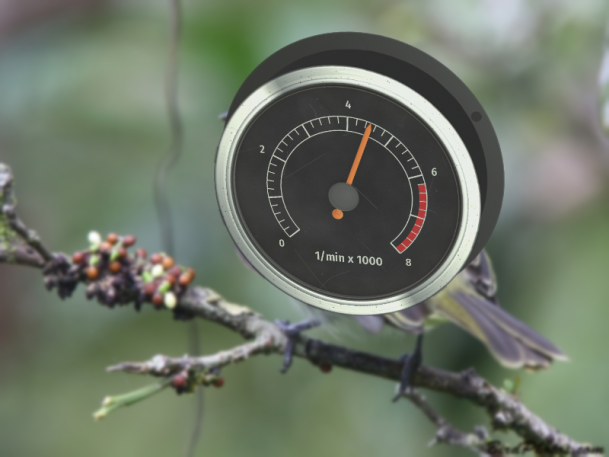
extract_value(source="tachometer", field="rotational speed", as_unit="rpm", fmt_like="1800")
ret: 4500
